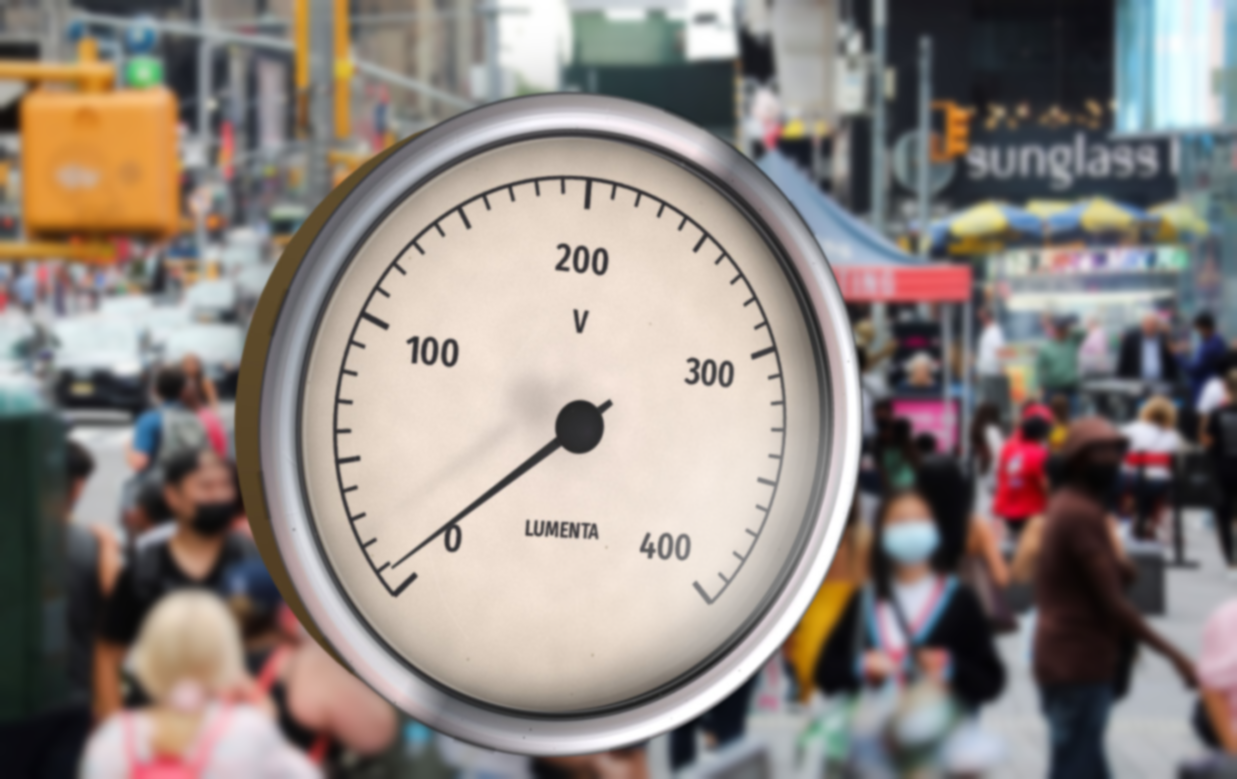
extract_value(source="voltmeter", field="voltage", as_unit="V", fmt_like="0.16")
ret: 10
